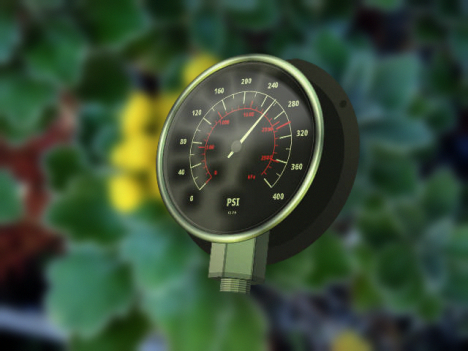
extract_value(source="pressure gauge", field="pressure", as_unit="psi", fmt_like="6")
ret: 260
